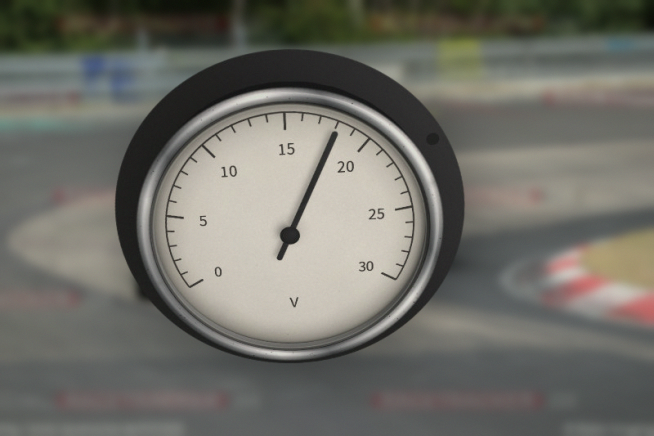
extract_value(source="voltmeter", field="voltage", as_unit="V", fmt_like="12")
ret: 18
